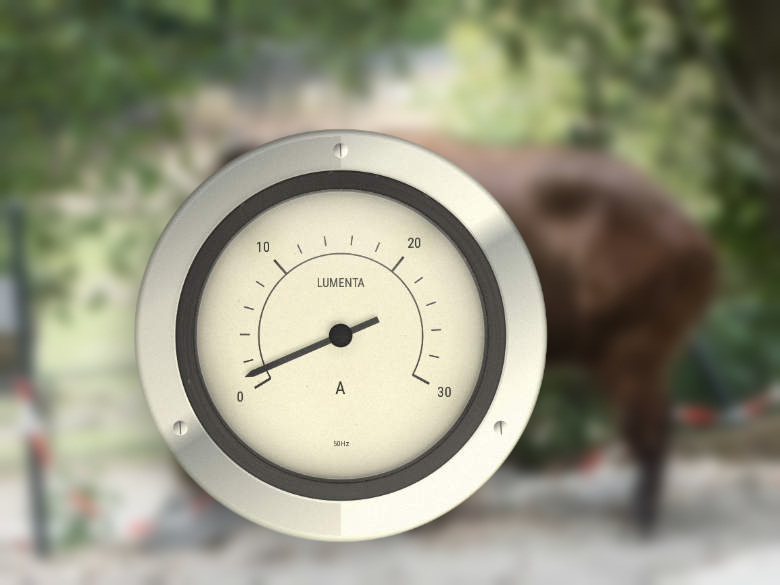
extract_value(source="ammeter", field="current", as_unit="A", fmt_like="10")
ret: 1
